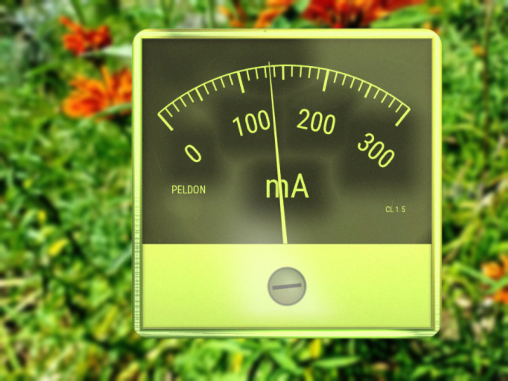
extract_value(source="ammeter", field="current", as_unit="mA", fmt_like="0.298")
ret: 135
